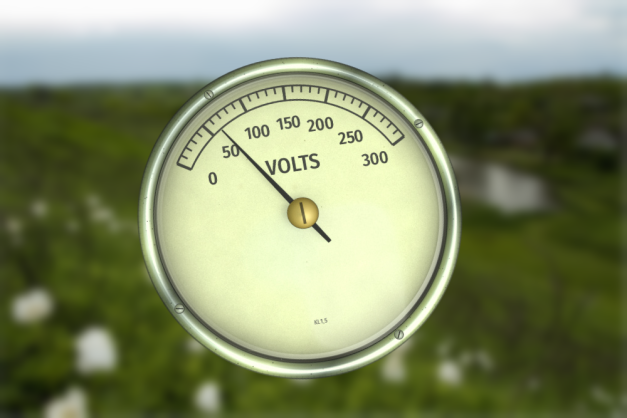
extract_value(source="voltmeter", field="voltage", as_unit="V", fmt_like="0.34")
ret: 60
